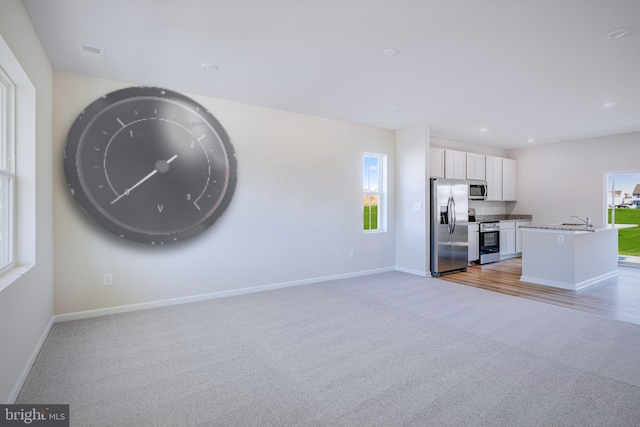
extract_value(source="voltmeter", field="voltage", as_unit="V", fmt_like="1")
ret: 0
